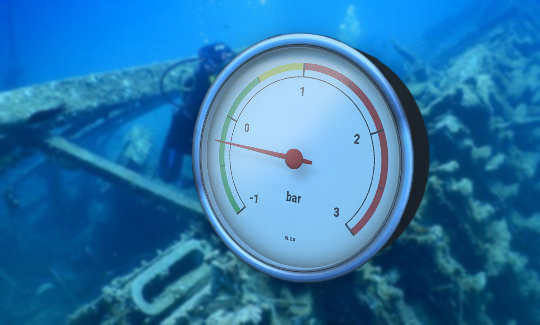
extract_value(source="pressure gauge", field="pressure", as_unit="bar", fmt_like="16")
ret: -0.25
